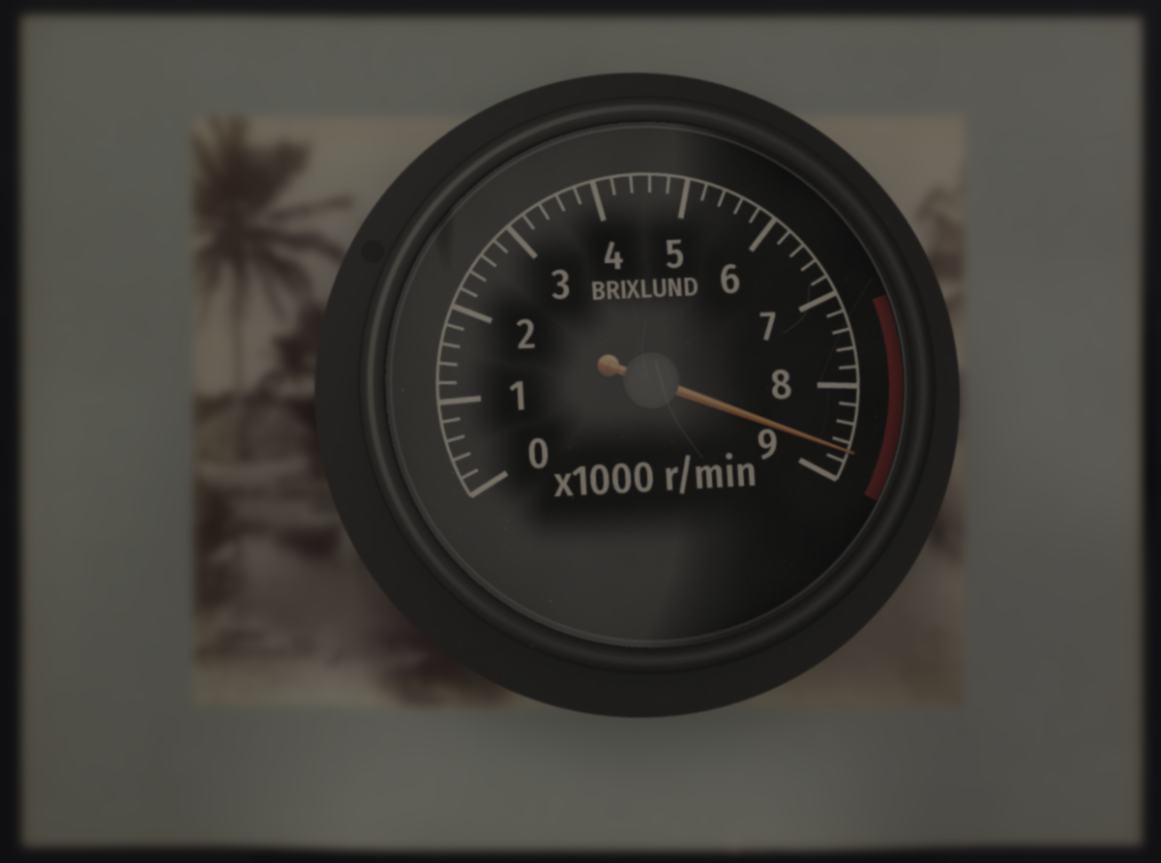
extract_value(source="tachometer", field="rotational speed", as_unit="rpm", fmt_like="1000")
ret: 8700
